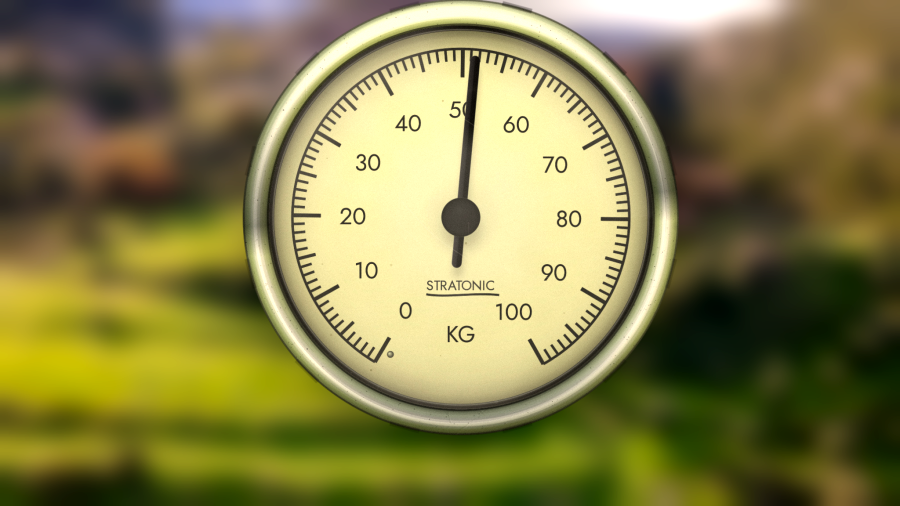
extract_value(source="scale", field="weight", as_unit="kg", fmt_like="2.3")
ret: 51.5
